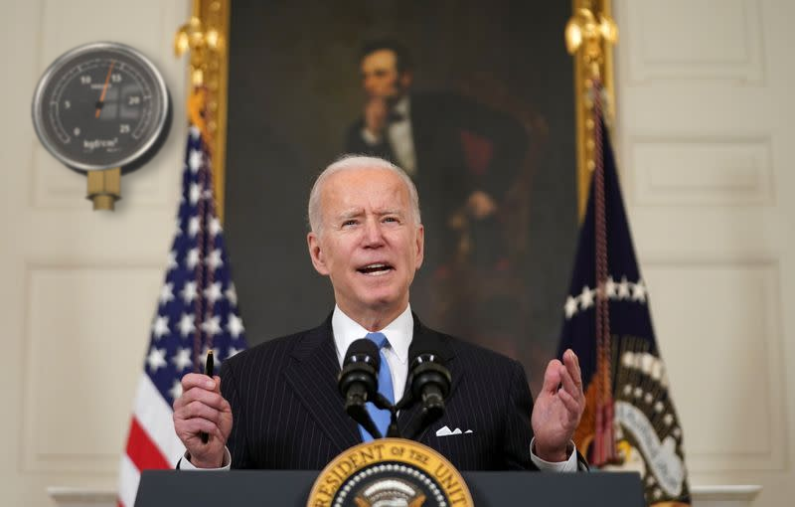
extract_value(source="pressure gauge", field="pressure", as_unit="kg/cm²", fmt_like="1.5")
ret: 14
